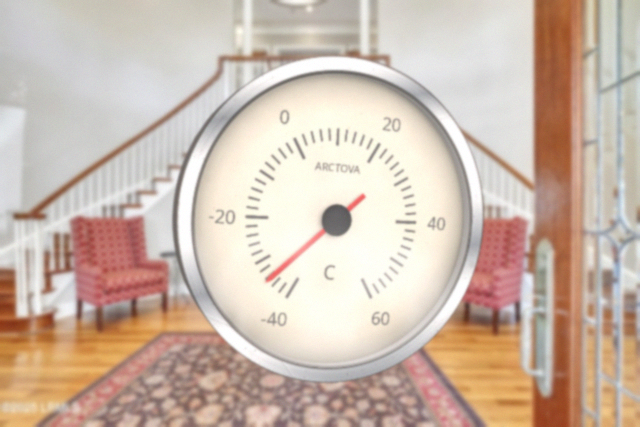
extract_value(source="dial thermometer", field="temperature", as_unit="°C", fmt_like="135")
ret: -34
